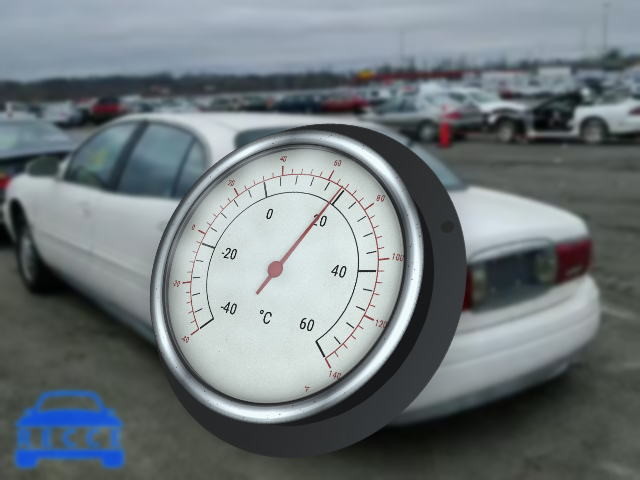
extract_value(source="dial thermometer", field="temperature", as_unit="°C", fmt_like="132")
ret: 20
